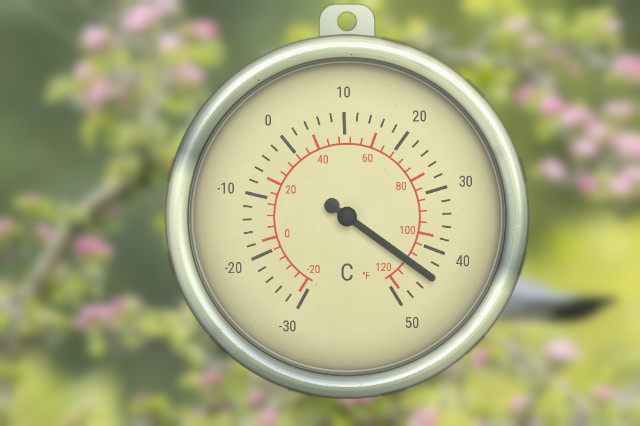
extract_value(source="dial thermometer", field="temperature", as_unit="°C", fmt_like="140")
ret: 44
